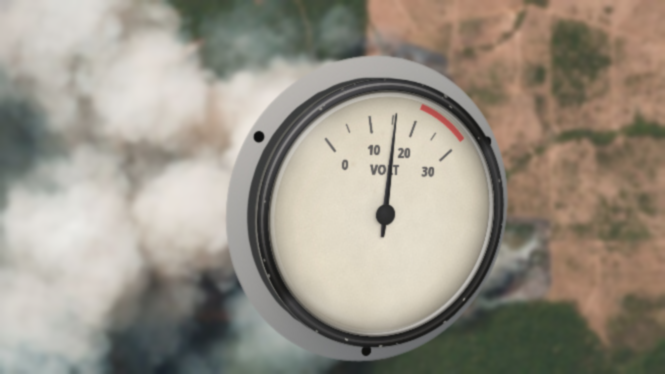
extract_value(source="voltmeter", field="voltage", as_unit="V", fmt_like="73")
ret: 15
